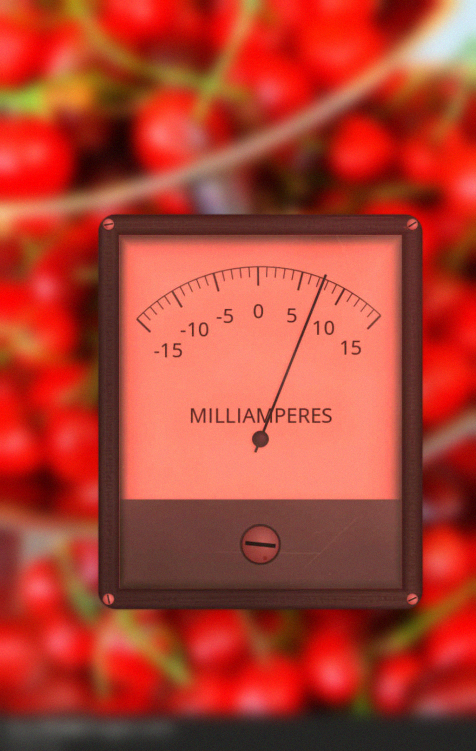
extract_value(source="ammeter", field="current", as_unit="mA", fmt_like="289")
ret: 7.5
